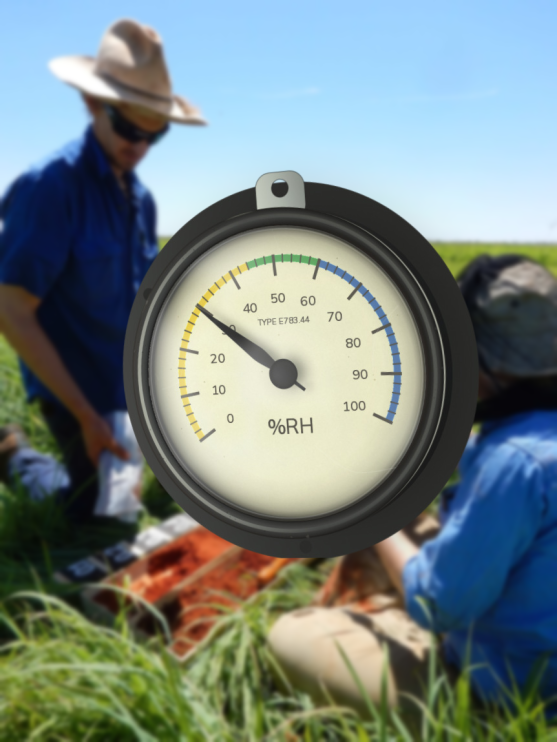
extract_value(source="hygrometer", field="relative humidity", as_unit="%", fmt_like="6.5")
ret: 30
